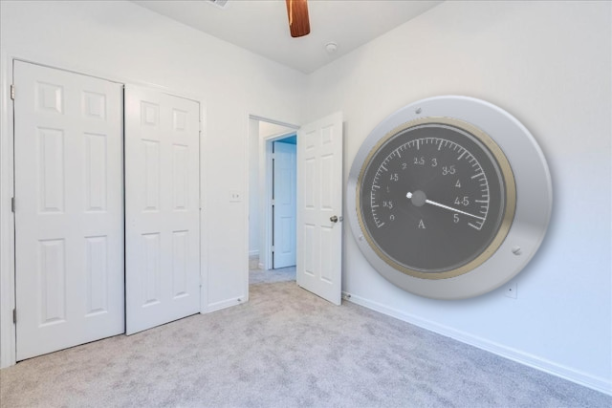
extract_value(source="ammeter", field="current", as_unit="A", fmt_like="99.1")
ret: 4.8
